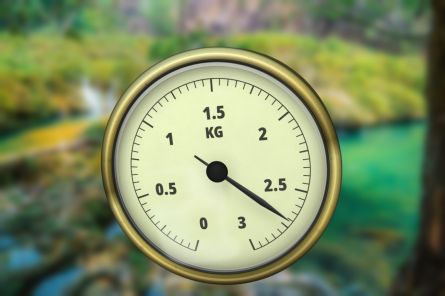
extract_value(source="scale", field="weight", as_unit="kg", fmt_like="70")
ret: 2.7
